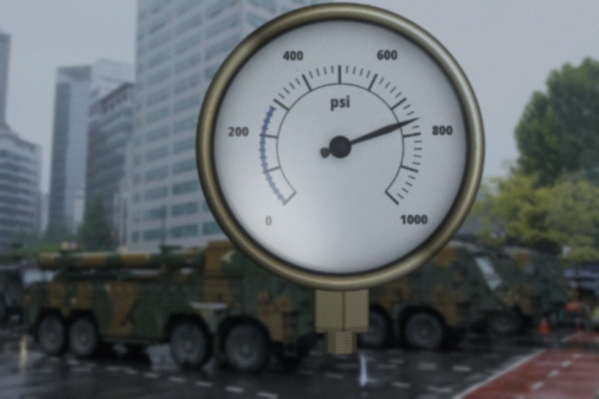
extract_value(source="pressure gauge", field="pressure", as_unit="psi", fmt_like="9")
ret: 760
